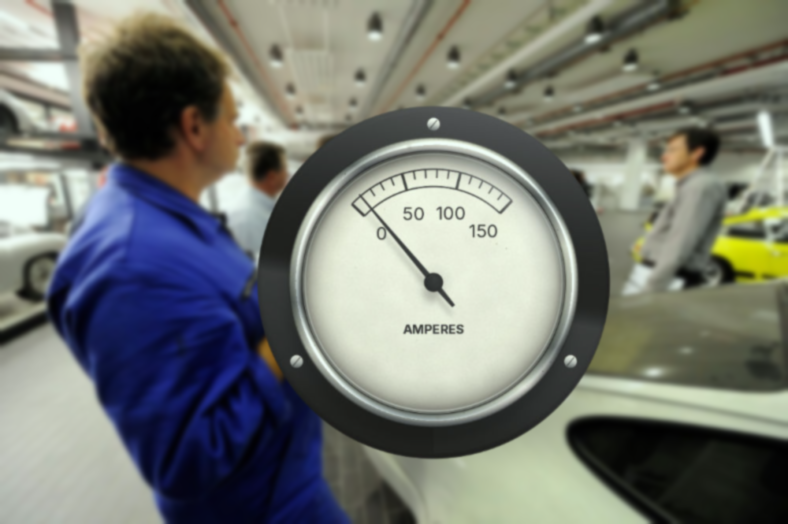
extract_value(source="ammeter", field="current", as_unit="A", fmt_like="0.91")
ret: 10
